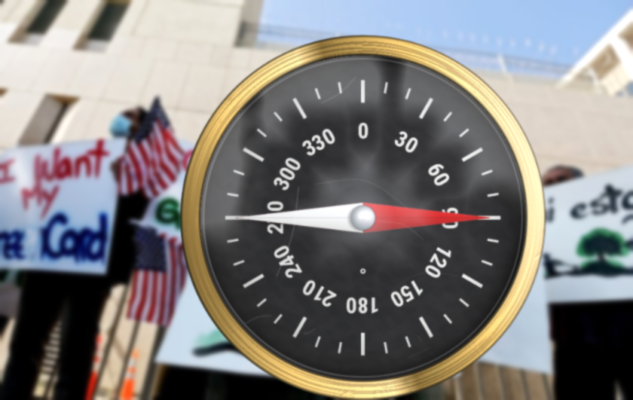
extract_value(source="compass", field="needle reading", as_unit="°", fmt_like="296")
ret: 90
